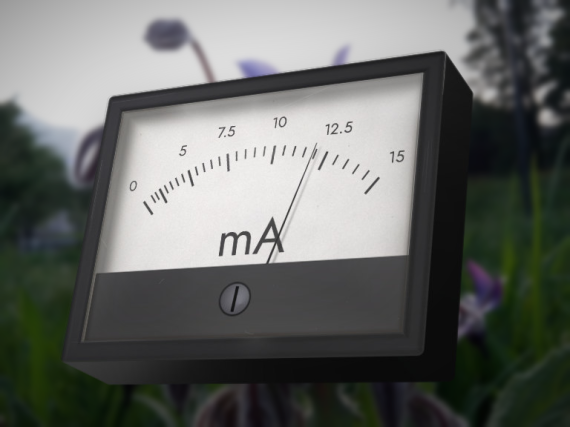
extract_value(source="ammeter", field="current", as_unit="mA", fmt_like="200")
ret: 12
